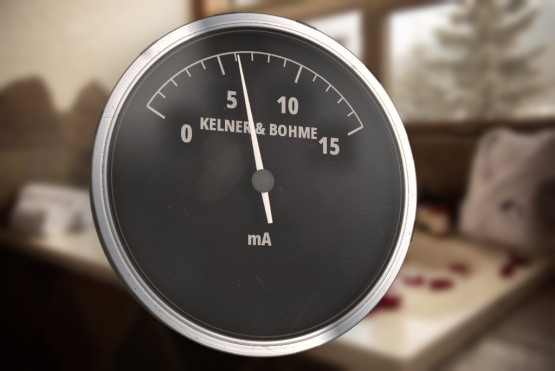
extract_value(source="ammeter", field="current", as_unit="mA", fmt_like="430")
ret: 6
